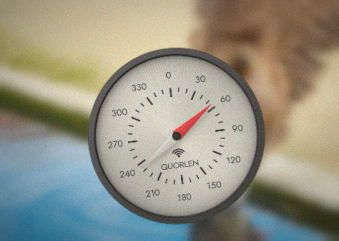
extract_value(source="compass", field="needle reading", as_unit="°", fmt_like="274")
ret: 55
